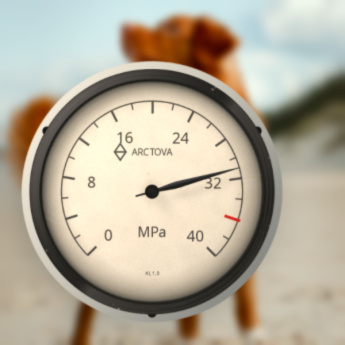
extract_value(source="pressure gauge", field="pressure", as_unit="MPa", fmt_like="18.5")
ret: 31
